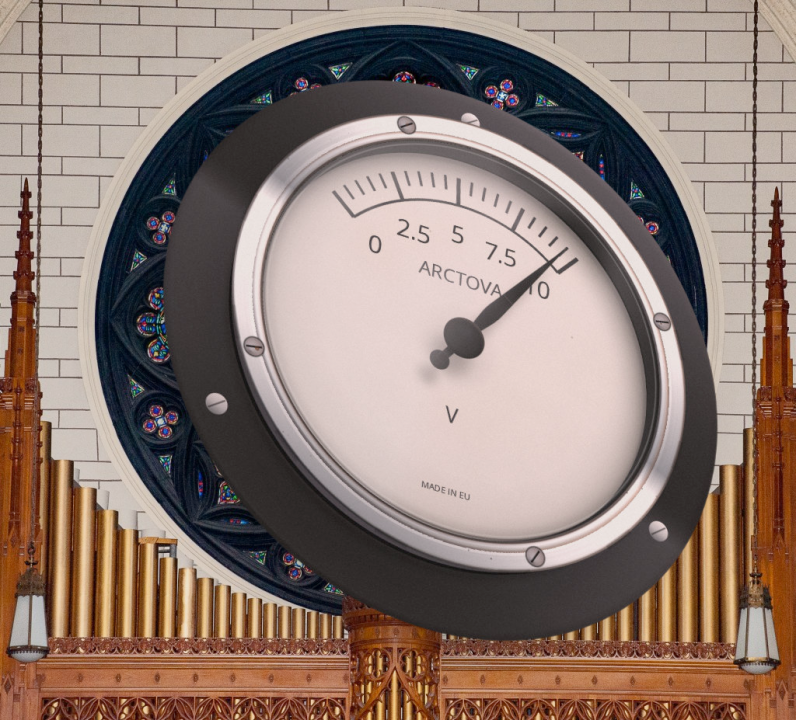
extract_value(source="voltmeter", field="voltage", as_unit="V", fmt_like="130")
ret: 9.5
